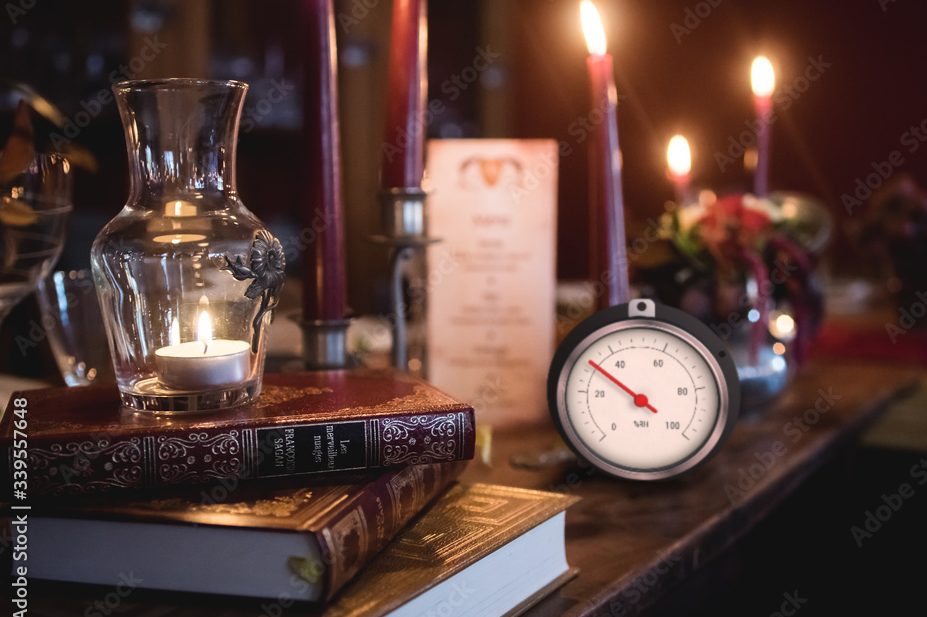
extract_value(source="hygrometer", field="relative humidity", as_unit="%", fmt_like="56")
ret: 32
